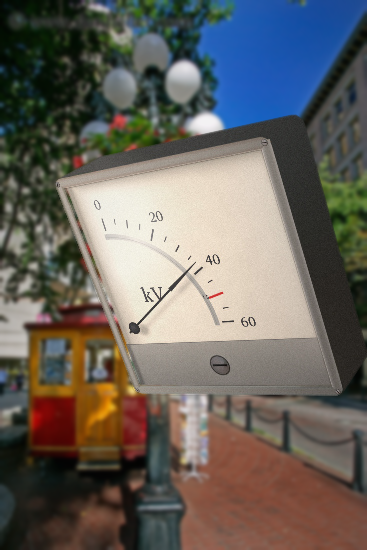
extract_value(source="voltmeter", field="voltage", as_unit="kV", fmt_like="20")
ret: 37.5
